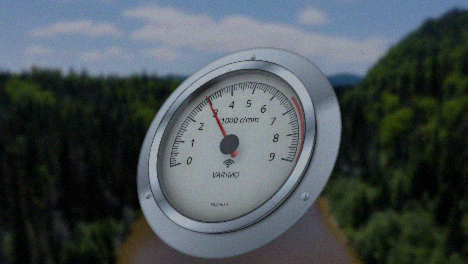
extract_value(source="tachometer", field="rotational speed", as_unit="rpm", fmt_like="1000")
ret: 3000
